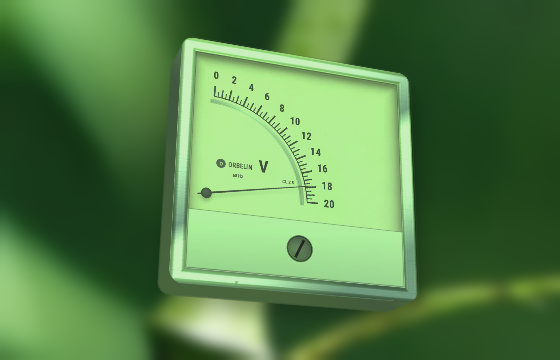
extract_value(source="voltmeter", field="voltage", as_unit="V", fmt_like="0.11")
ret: 18
